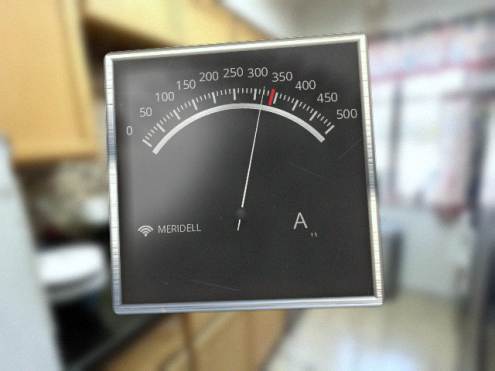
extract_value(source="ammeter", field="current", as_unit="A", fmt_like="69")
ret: 320
